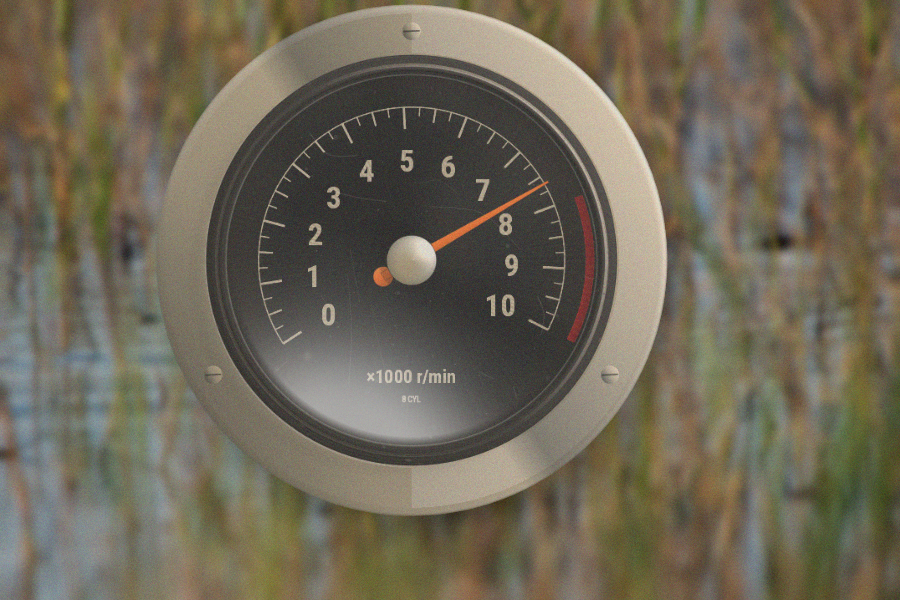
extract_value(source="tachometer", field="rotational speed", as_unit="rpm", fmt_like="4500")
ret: 7625
